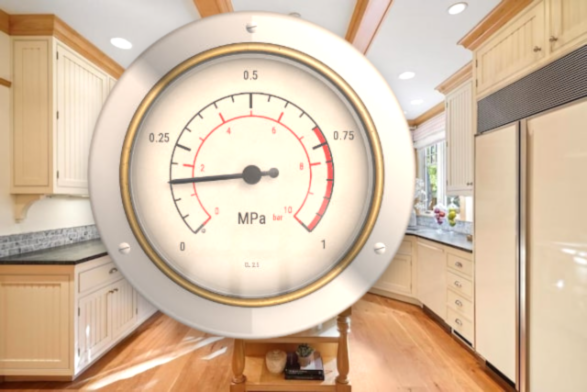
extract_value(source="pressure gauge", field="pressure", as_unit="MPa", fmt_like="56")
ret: 0.15
